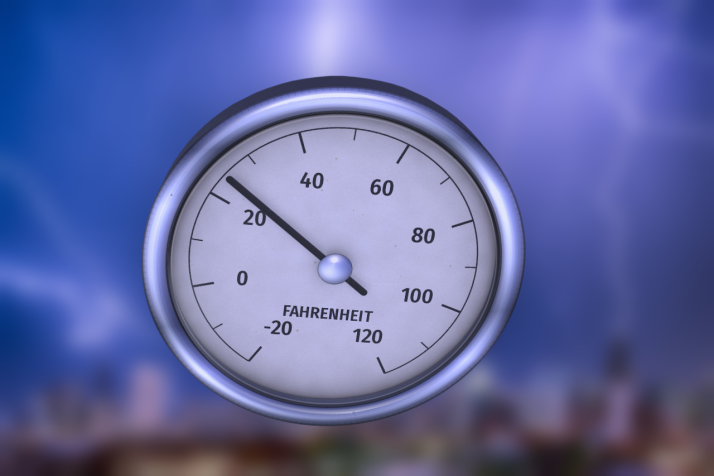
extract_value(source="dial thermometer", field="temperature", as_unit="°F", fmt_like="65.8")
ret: 25
